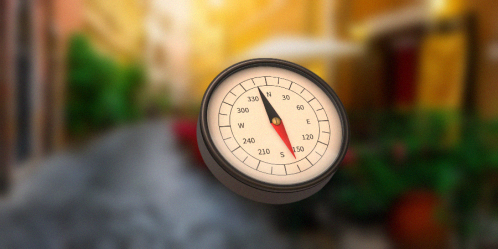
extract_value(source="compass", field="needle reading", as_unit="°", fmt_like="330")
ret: 165
